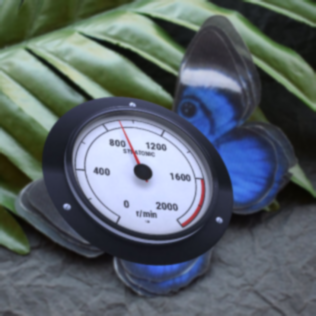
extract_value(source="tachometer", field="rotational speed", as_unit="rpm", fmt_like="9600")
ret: 900
